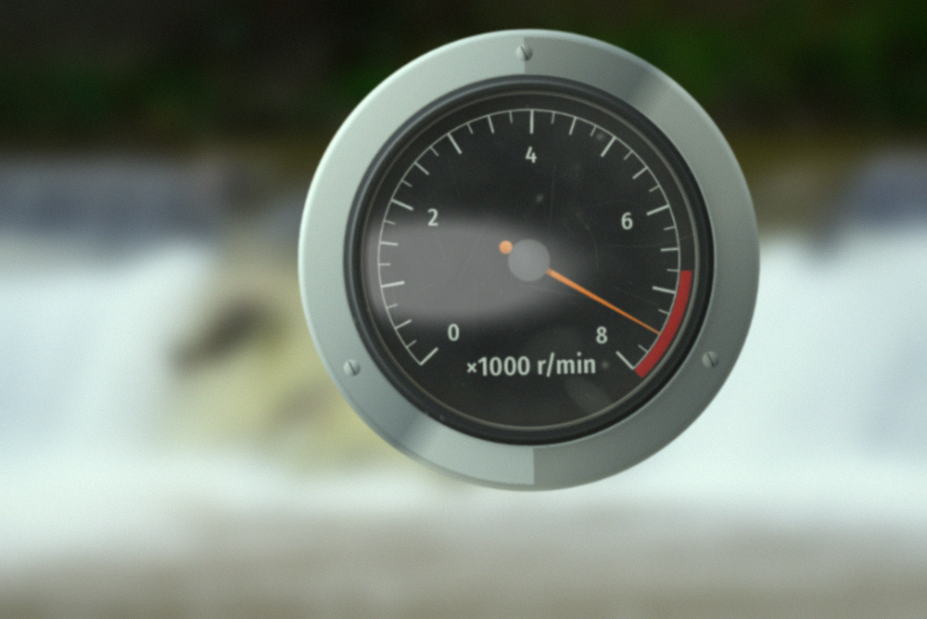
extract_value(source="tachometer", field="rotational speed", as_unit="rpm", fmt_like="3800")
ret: 7500
